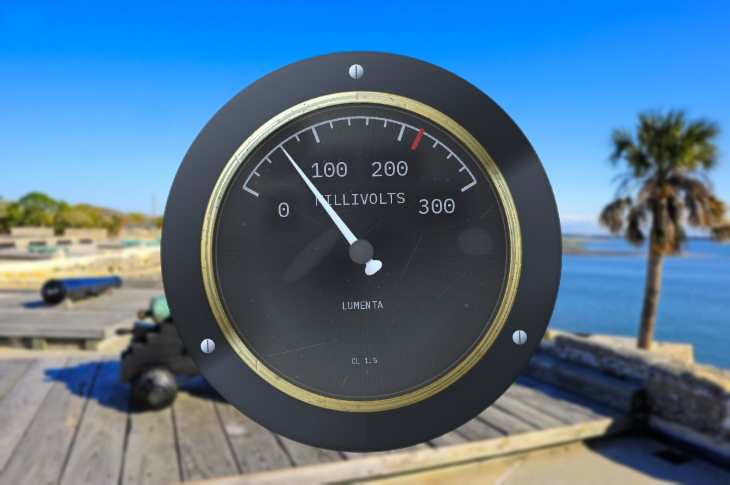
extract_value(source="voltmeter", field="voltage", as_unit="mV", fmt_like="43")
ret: 60
